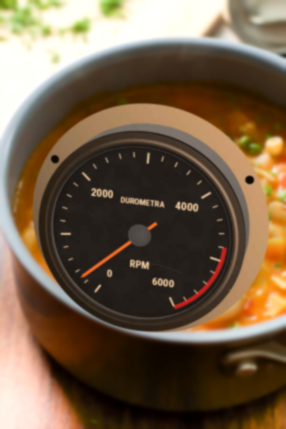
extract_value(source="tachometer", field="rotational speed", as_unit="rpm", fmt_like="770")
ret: 300
